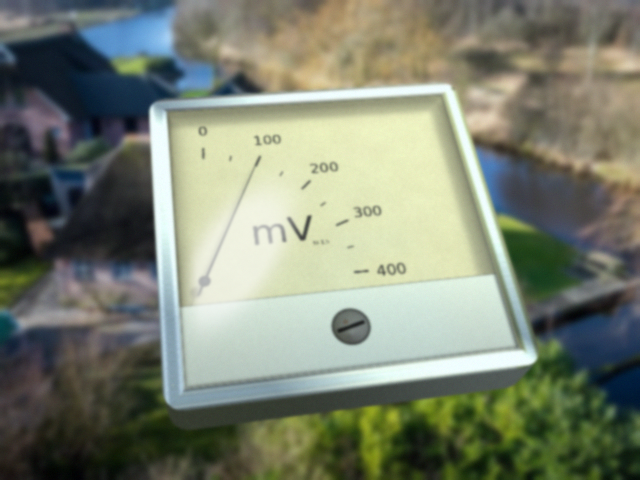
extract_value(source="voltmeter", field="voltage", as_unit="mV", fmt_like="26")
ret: 100
